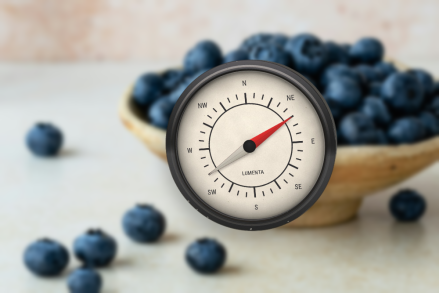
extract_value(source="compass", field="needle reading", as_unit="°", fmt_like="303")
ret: 60
